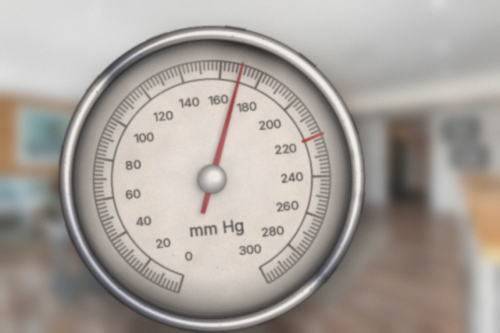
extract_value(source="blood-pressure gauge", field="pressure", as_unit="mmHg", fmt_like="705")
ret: 170
